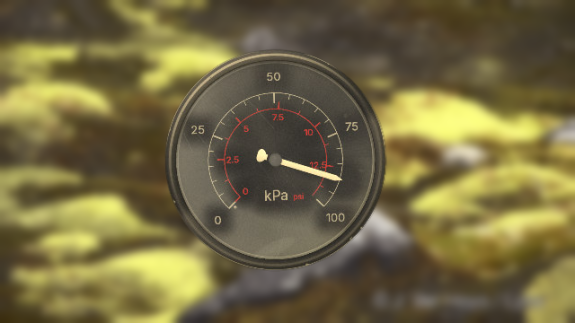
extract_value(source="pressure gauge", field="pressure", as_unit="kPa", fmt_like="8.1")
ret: 90
